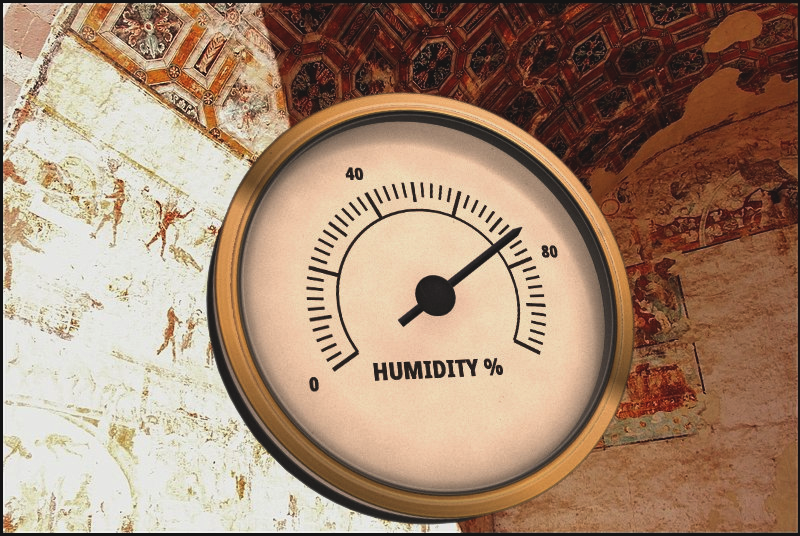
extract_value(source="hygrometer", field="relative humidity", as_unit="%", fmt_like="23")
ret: 74
